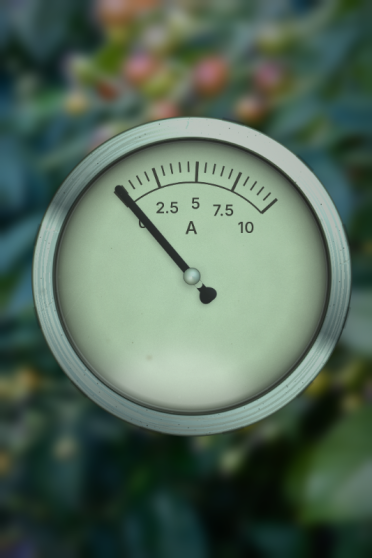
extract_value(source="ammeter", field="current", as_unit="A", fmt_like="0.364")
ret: 0.25
